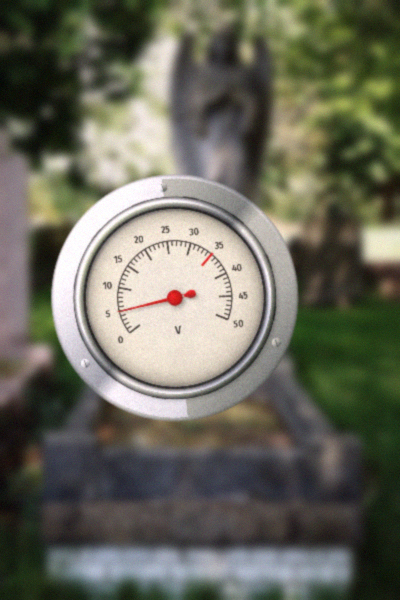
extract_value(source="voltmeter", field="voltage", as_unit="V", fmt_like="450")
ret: 5
